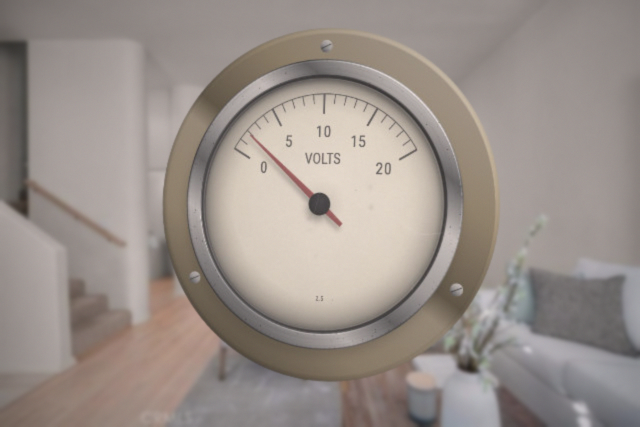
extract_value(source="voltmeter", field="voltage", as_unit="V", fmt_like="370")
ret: 2
